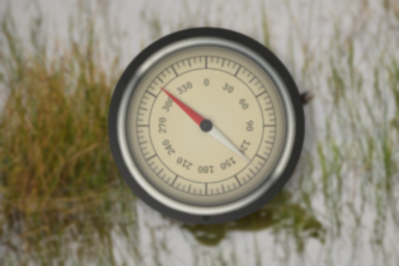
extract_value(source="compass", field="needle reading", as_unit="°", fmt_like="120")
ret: 310
